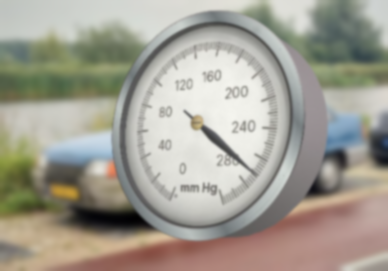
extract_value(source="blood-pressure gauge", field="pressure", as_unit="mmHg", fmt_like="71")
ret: 270
